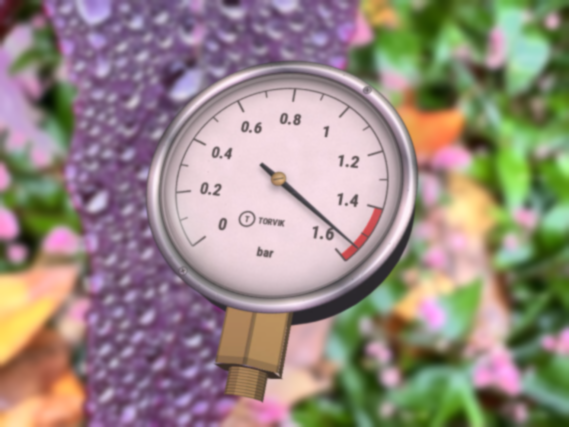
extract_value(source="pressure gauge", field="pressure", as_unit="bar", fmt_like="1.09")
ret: 1.55
